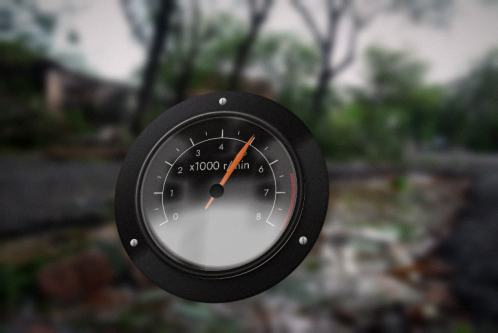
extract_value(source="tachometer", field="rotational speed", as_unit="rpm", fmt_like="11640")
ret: 5000
